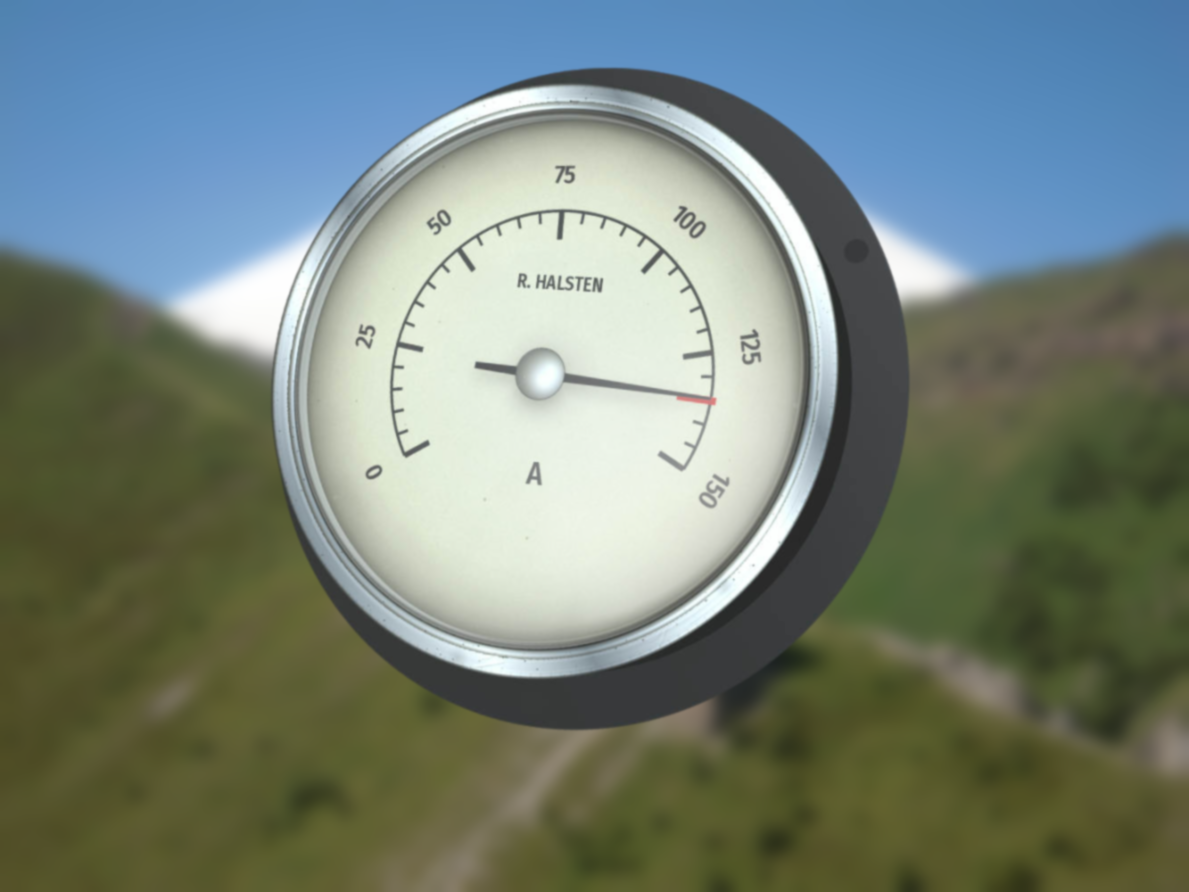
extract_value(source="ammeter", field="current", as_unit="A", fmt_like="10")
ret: 135
